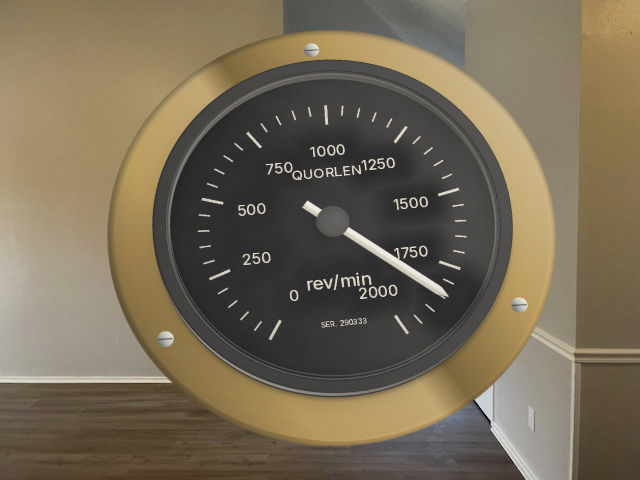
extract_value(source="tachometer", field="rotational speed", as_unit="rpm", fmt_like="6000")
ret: 1850
